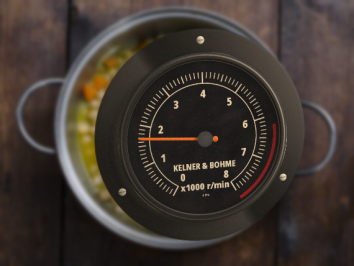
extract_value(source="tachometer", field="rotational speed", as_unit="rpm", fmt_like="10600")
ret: 1700
